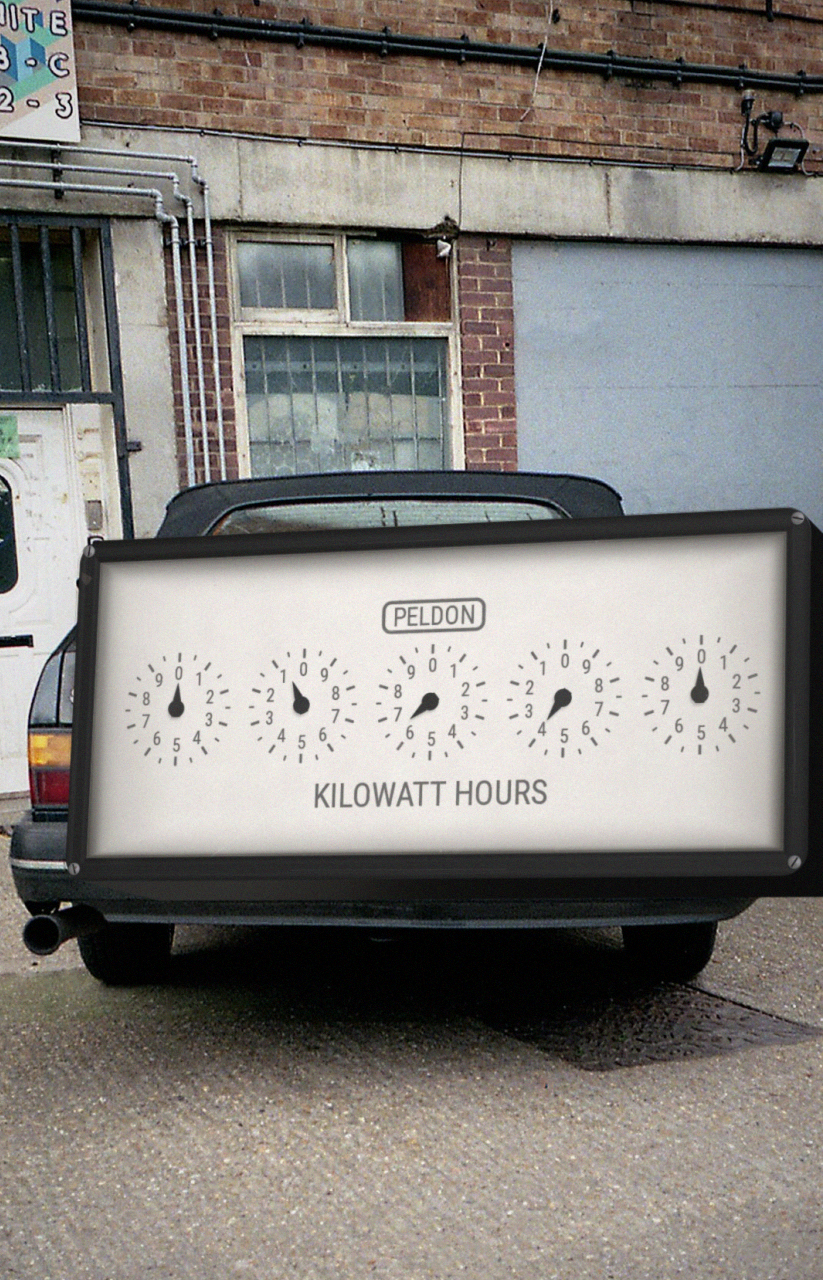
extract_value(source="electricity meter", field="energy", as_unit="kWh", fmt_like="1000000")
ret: 640
